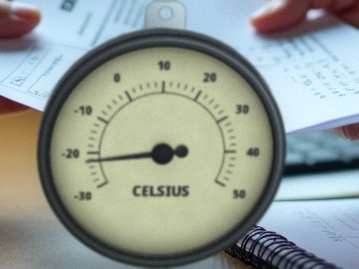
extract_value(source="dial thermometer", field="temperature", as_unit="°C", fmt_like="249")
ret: -22
